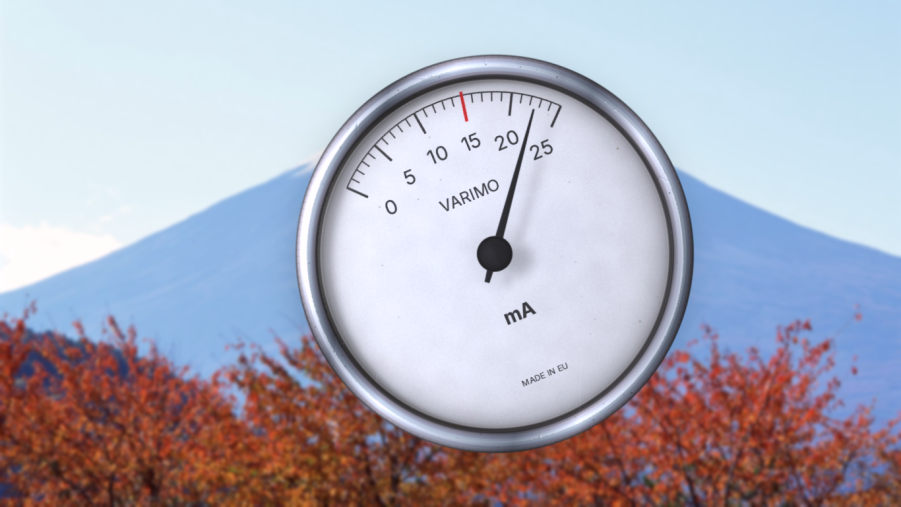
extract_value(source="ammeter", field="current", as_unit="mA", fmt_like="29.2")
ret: 22.5
